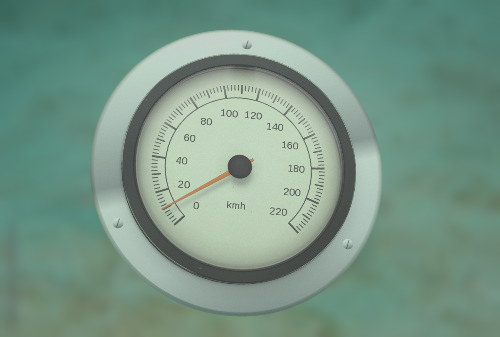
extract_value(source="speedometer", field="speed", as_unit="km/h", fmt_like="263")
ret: 10
